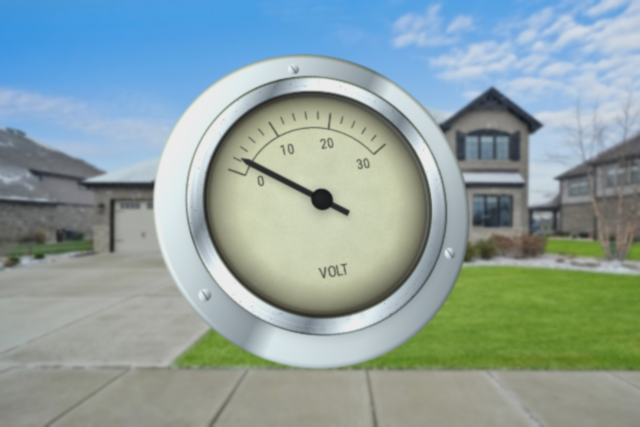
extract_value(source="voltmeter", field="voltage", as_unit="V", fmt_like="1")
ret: 2
